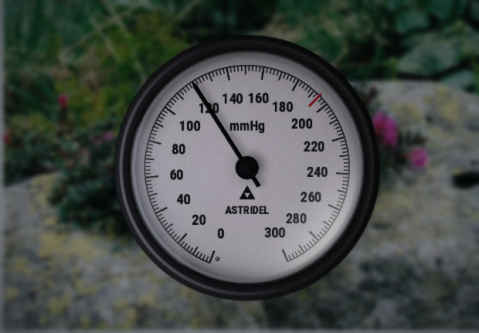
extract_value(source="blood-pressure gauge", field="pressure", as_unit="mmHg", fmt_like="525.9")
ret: 120
